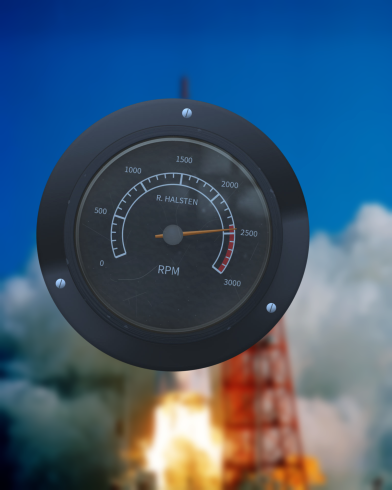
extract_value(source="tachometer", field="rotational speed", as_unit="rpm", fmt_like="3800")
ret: 2450
